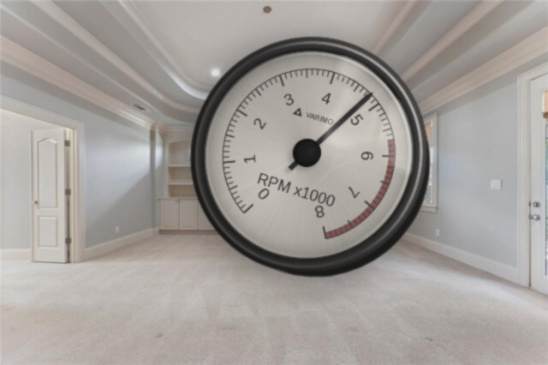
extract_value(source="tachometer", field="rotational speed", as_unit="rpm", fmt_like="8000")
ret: 4800
